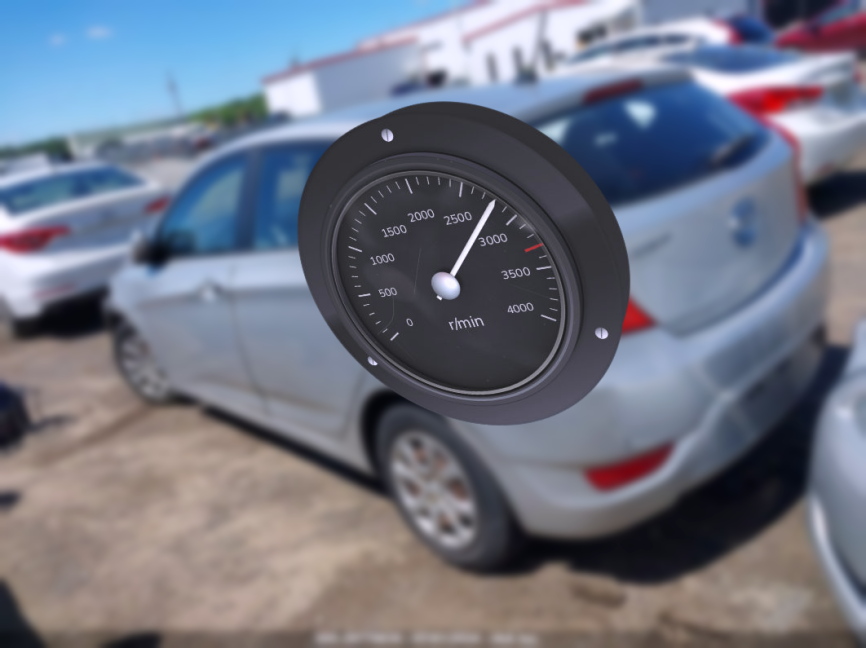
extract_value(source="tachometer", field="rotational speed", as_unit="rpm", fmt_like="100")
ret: 2800
